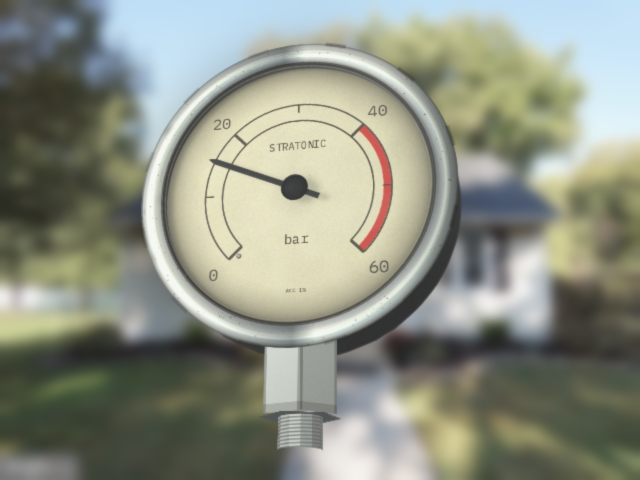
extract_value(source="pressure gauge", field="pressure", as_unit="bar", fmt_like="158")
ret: 15
